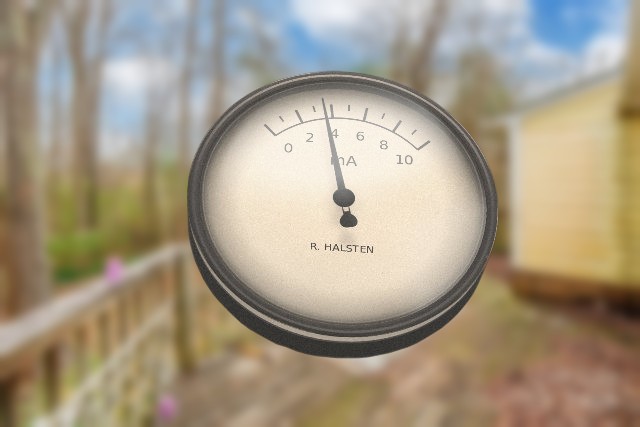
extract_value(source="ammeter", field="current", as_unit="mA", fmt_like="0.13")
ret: 3.5
